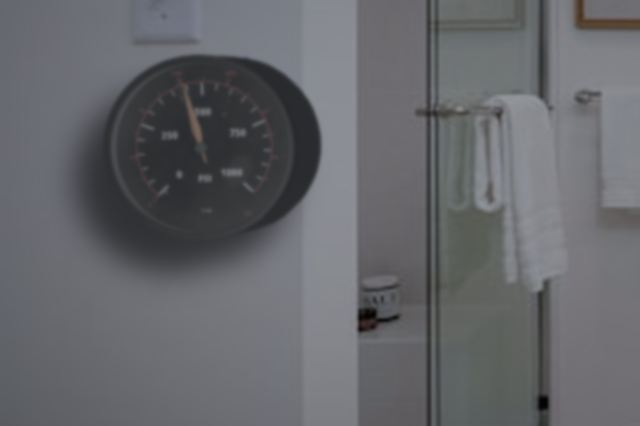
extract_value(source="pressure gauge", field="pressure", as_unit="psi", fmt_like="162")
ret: 450
